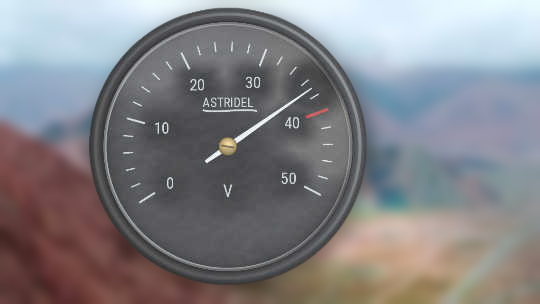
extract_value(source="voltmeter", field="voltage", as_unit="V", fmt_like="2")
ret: 37
